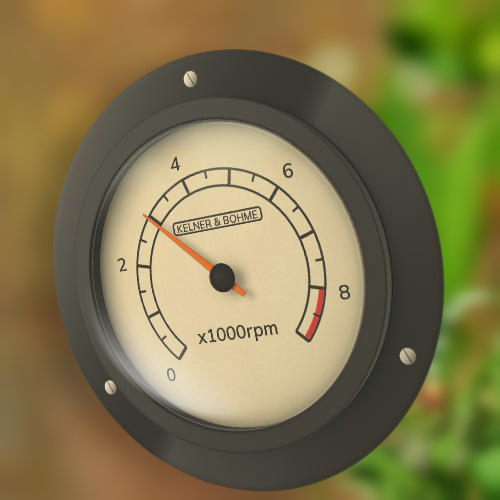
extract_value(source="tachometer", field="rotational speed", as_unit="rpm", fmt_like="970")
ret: 3000
